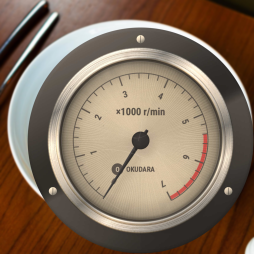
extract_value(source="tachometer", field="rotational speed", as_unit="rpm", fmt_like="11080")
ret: 0
